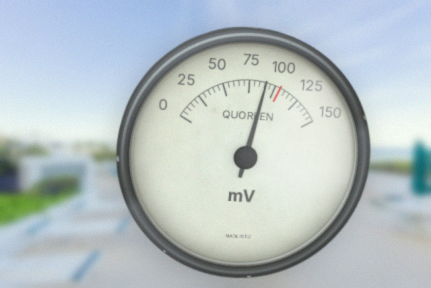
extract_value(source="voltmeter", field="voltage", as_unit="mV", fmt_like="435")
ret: 90
